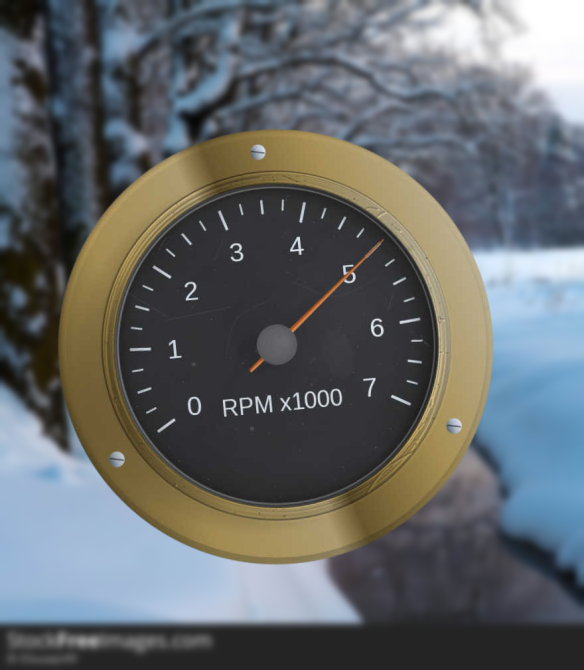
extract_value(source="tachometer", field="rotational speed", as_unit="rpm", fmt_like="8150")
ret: 5000
